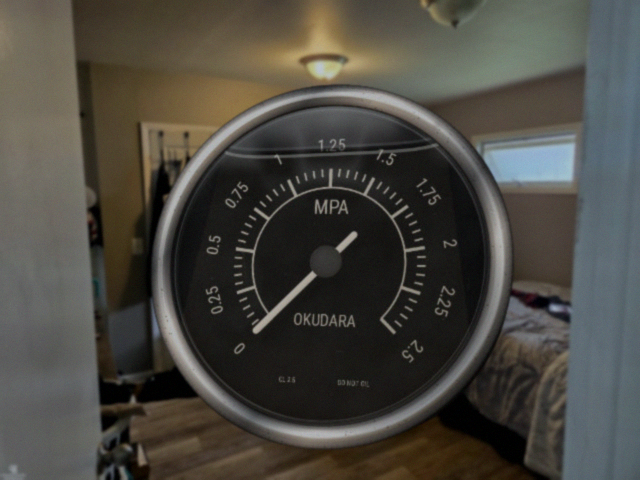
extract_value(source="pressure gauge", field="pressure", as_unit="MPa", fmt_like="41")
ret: 0
